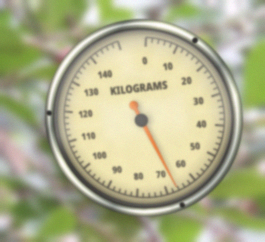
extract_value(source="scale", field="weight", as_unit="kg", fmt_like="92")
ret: 66
